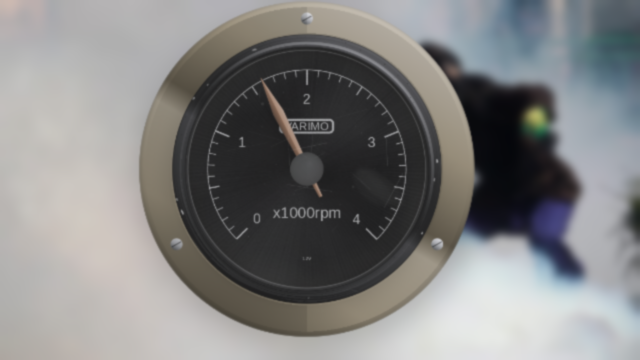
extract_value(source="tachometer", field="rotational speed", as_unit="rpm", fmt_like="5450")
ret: 1600
